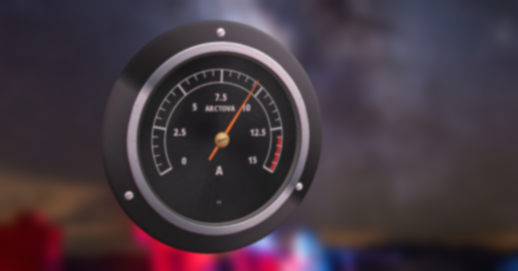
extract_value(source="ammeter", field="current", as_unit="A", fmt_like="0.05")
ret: 9.5
